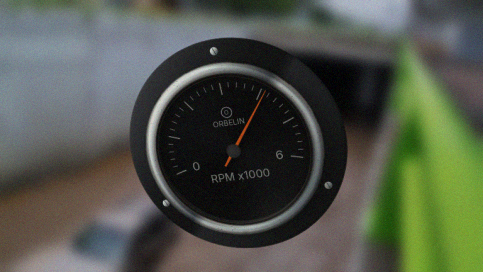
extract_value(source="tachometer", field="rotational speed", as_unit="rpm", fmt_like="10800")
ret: 4100
